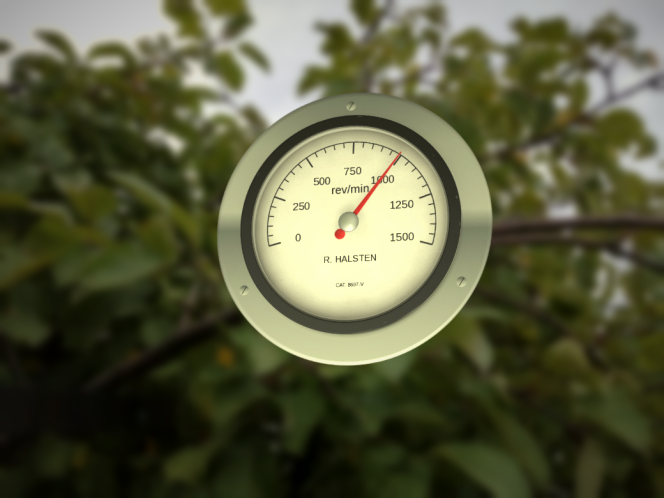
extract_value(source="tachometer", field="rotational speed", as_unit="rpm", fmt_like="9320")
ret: 1000
